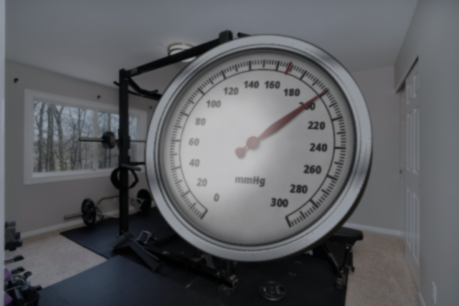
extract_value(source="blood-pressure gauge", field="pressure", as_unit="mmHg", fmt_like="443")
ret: 200
